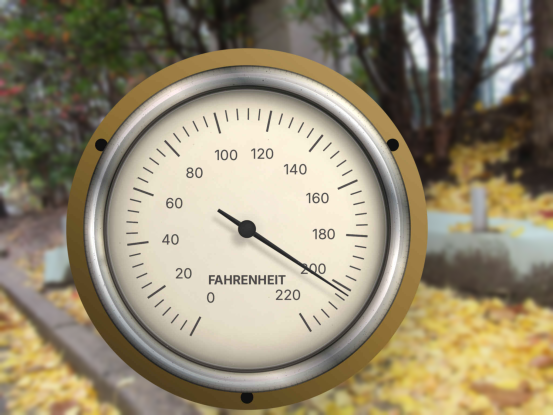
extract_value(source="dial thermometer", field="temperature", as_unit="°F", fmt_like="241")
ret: 202
